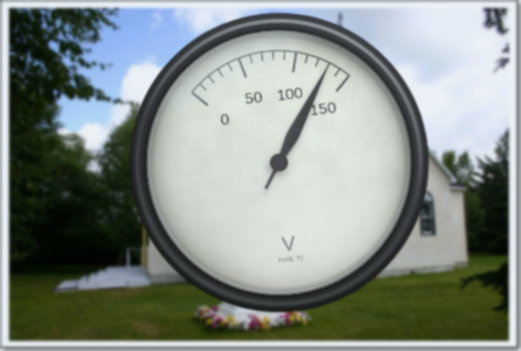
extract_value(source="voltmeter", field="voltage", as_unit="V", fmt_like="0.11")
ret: 130
